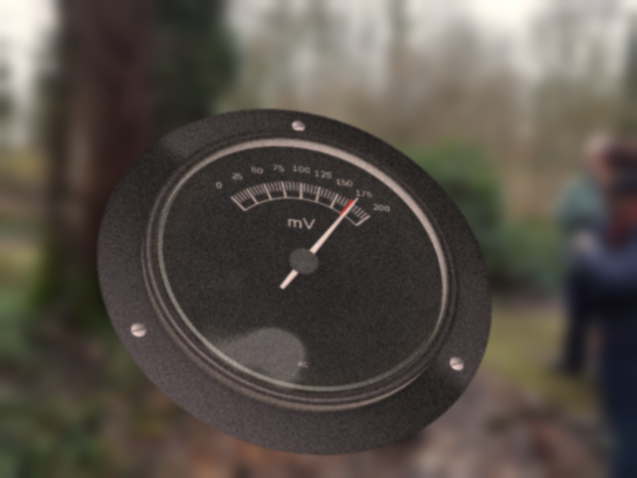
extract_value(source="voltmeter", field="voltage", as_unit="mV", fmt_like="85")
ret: 175
